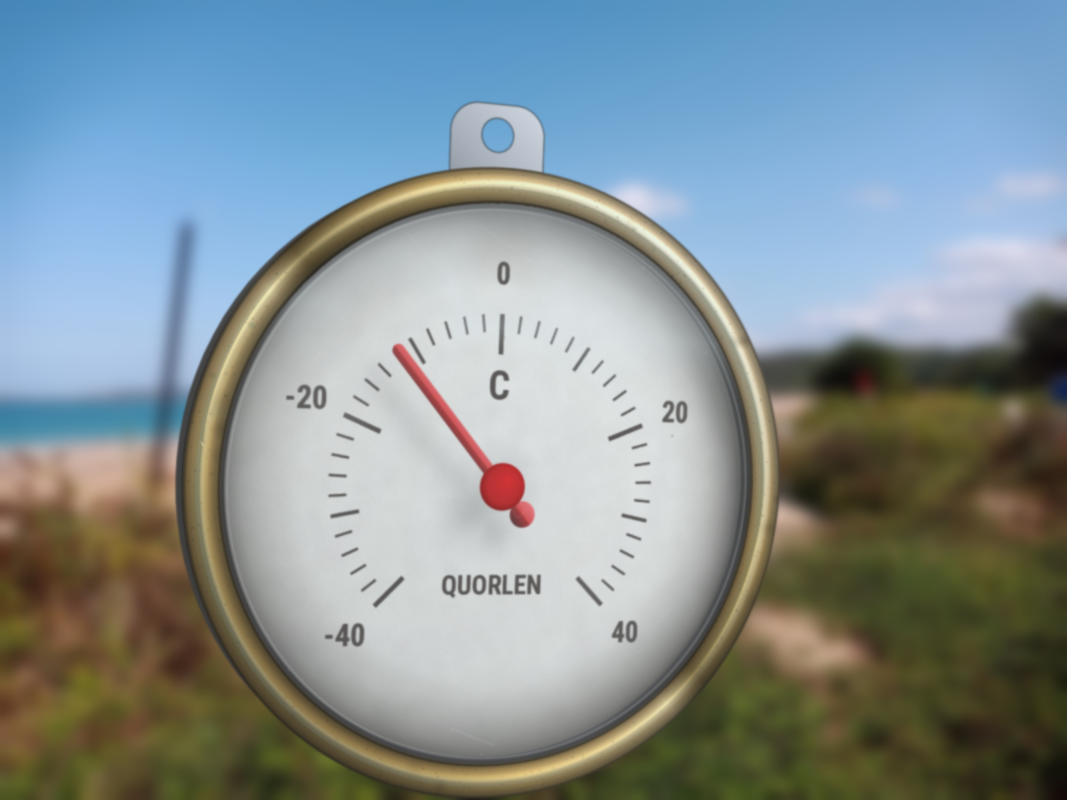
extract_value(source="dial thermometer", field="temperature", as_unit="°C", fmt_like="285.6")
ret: -12
